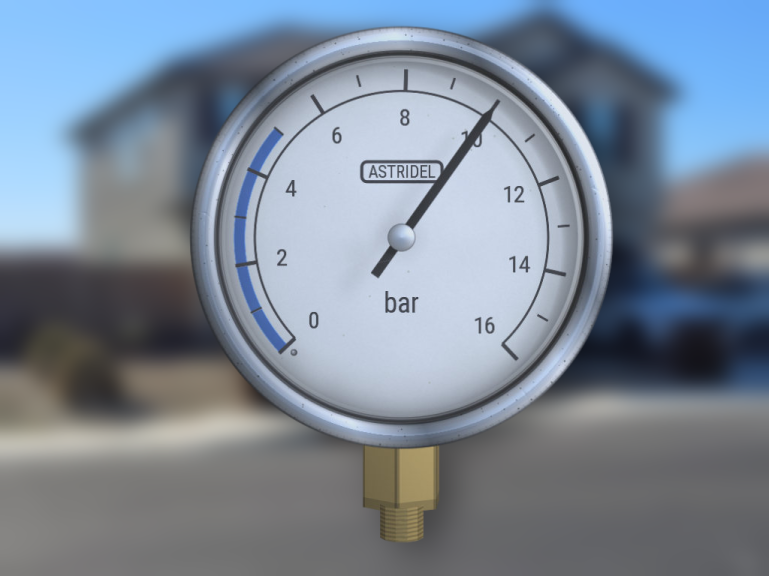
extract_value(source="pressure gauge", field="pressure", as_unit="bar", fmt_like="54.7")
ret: 10
